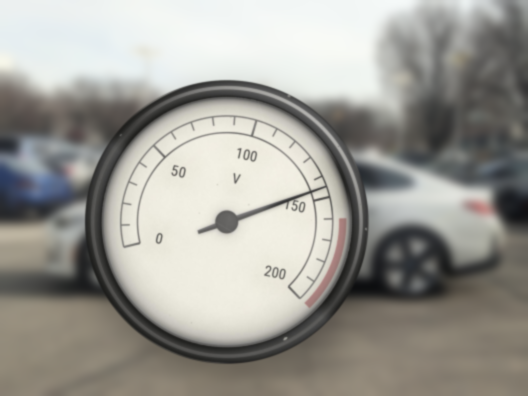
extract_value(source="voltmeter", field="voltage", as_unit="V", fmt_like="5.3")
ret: 145
